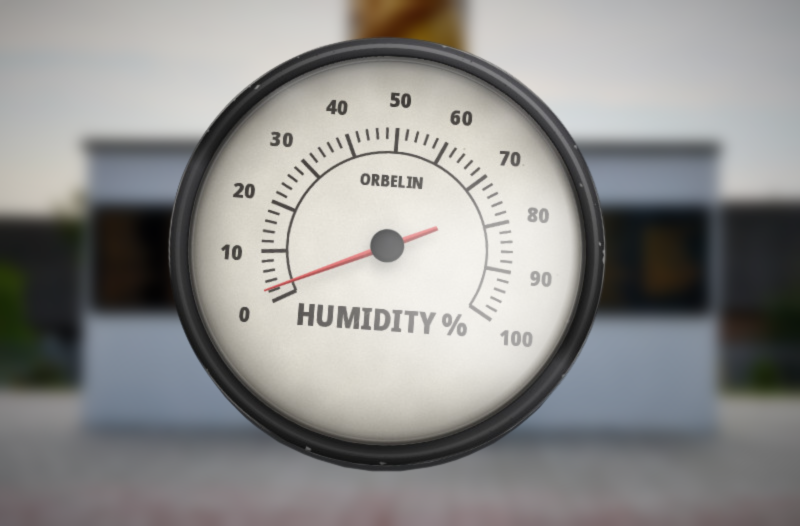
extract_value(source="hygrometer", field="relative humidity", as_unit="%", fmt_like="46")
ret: 2
